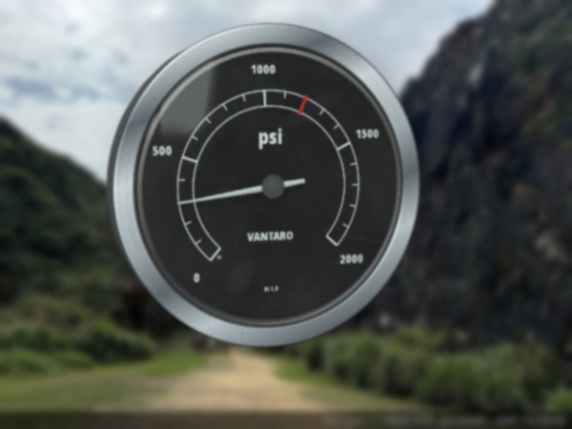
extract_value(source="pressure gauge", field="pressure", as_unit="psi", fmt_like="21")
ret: 300
